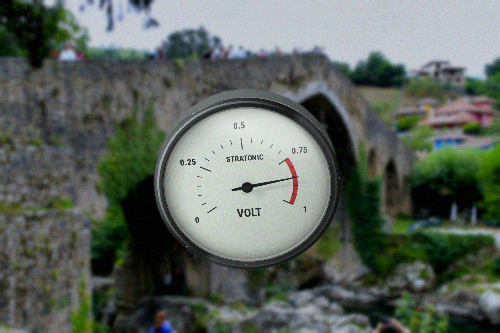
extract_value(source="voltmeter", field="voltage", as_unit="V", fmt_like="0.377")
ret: 0.85
